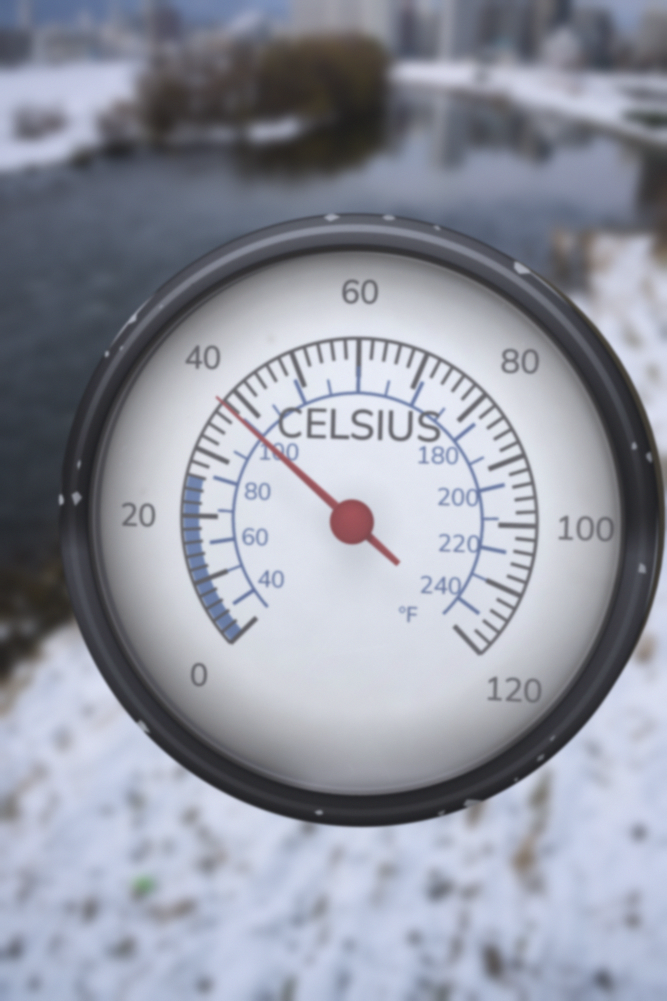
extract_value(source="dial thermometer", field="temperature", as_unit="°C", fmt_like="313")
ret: 38
